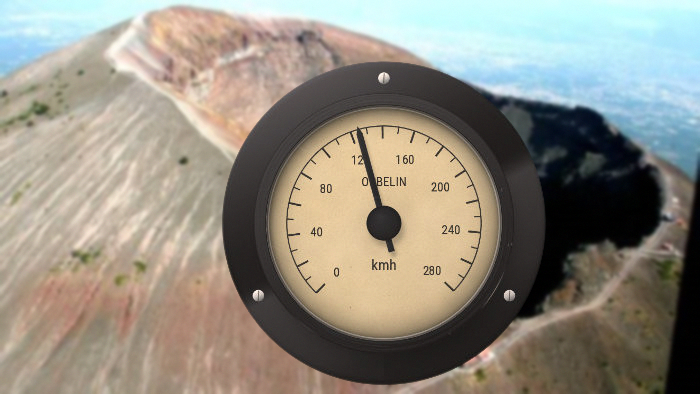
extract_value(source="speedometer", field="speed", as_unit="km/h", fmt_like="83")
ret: 125
